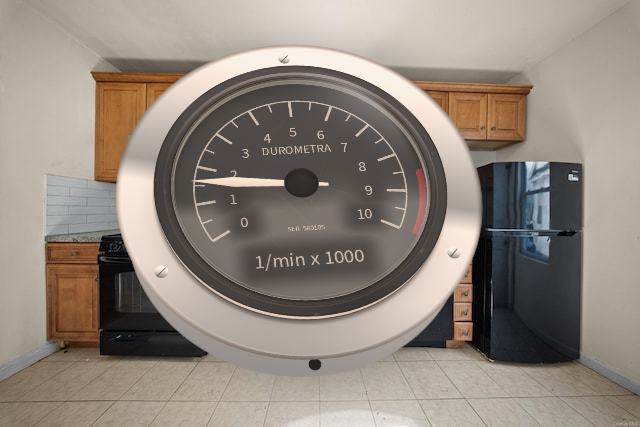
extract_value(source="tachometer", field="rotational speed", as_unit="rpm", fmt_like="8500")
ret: 1500
